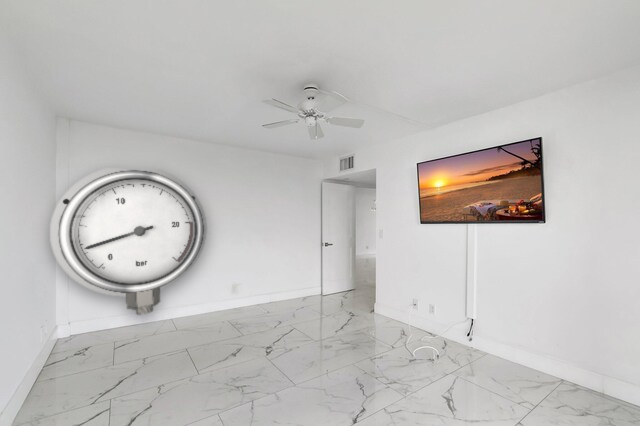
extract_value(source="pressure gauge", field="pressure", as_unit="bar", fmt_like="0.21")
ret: 2.5
